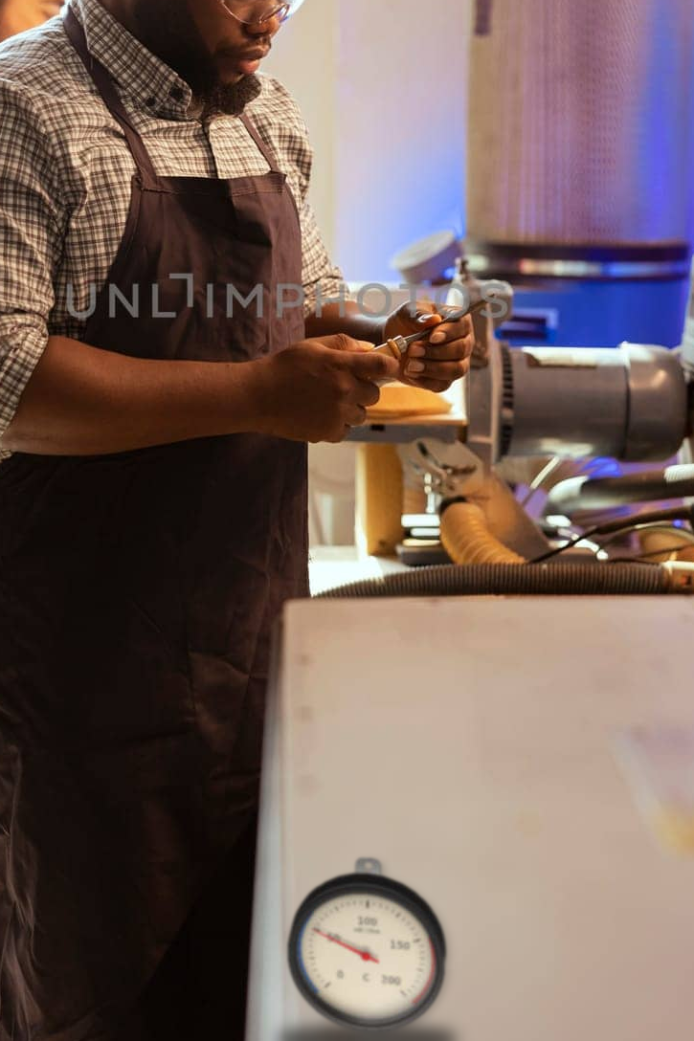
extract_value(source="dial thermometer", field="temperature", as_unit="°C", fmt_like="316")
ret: 50
